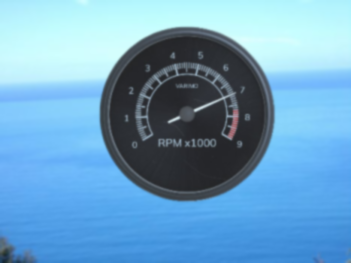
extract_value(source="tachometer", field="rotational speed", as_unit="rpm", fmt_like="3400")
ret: 7000
